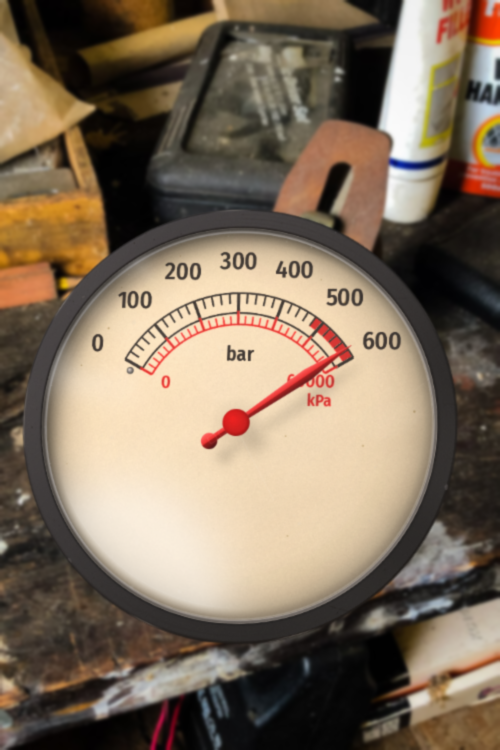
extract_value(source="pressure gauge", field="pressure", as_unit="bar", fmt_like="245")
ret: 580
